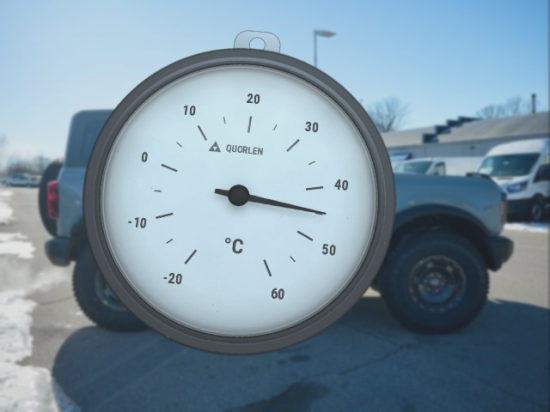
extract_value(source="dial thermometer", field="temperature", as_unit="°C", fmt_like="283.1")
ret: 45
